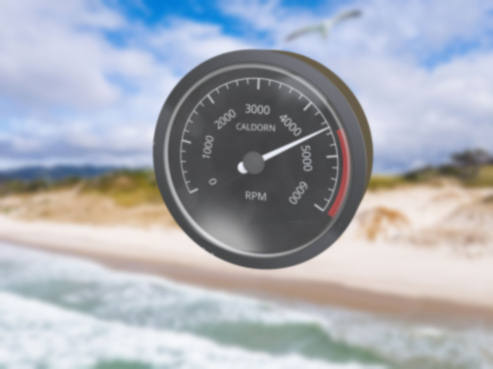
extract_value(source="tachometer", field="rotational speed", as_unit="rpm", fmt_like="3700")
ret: 4500
